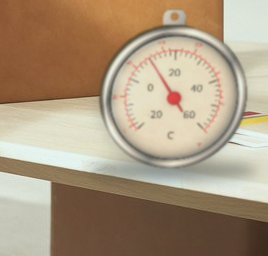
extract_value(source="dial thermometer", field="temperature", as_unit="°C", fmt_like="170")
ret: 10
